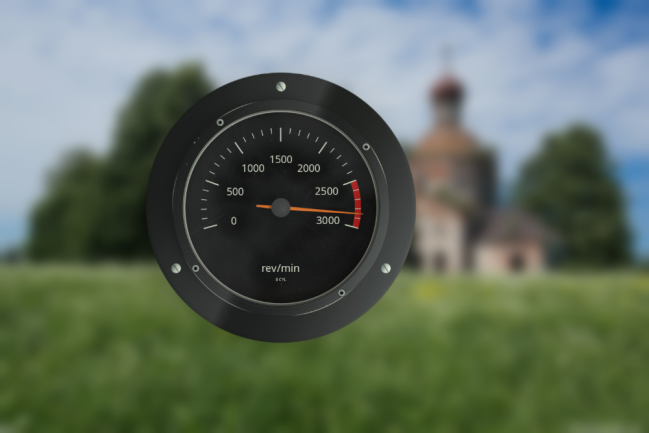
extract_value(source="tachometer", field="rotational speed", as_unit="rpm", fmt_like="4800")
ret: 2850
